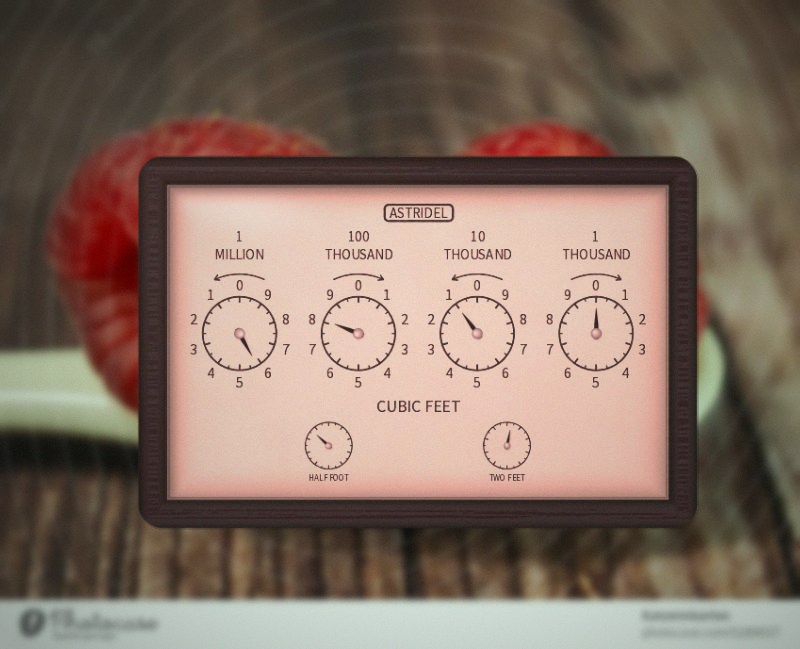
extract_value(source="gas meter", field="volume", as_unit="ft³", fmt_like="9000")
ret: 581000
